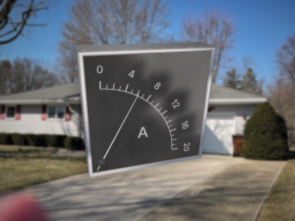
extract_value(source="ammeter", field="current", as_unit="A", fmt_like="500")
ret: 6
